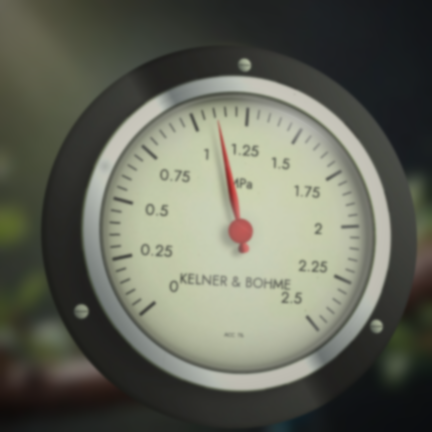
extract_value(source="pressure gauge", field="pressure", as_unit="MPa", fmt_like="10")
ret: 1.1
